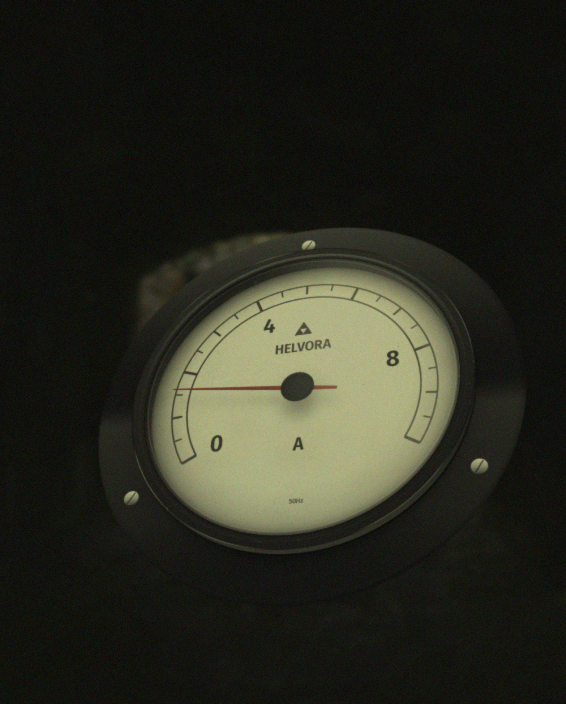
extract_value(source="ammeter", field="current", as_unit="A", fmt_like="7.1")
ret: 1.5
